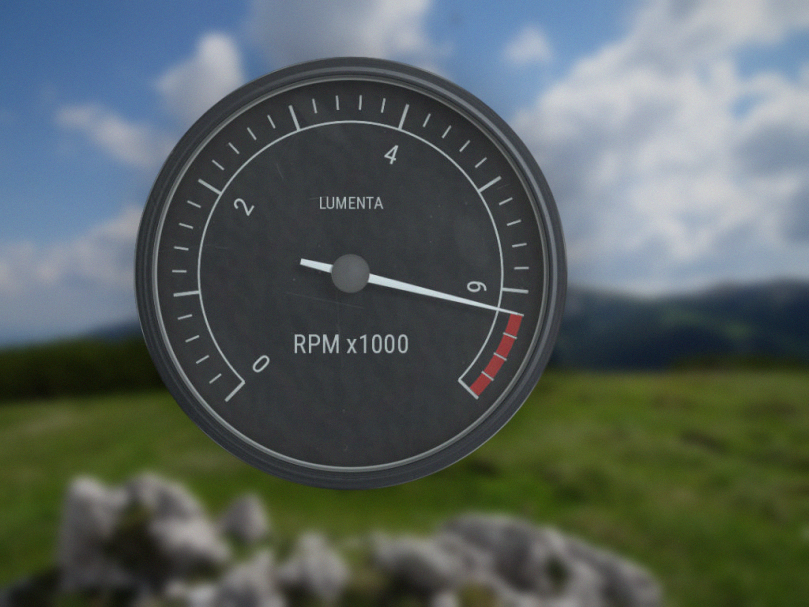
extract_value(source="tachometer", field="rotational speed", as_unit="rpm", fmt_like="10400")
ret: 6200
